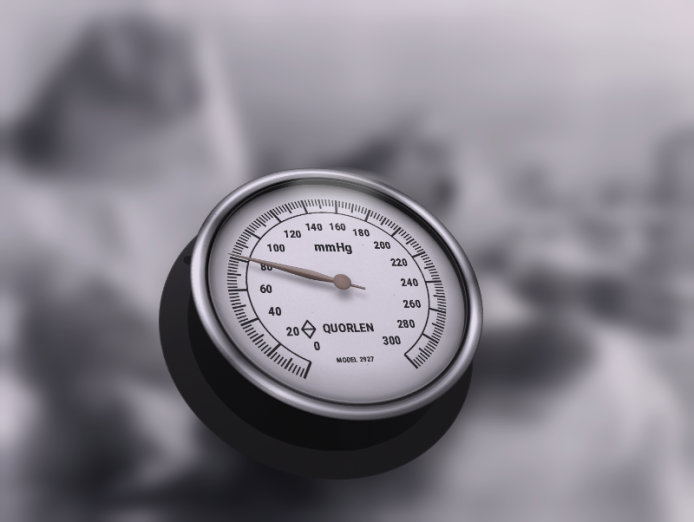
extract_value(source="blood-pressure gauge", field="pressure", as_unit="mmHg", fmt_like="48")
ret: 80
